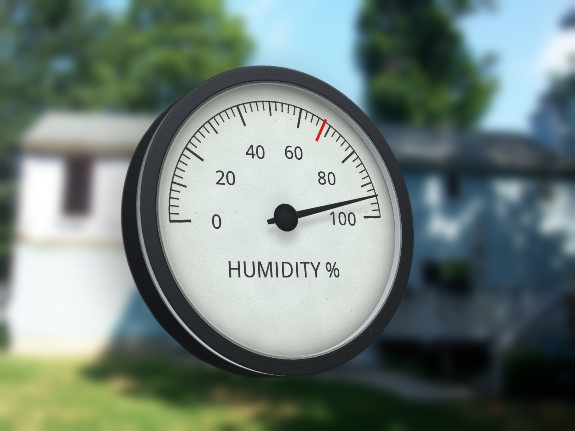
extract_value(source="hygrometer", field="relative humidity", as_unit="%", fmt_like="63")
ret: 94
